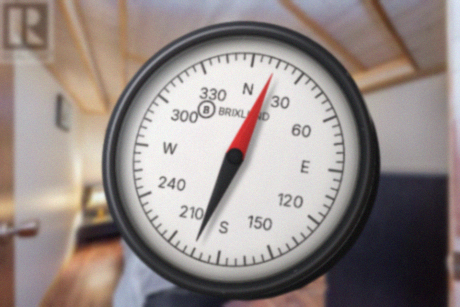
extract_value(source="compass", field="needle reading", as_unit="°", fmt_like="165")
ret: 15
